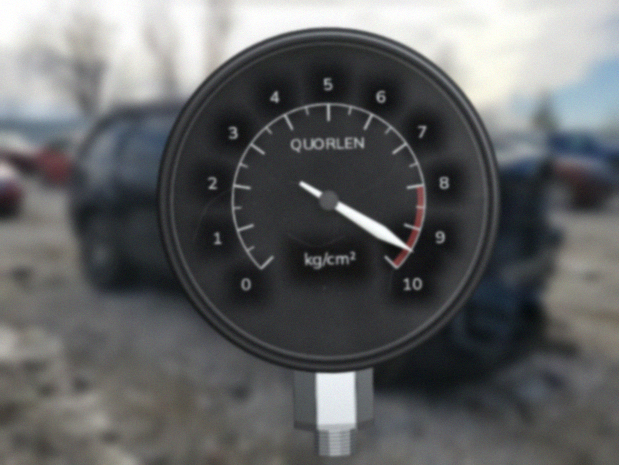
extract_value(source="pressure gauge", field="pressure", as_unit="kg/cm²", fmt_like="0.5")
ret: 9.5
